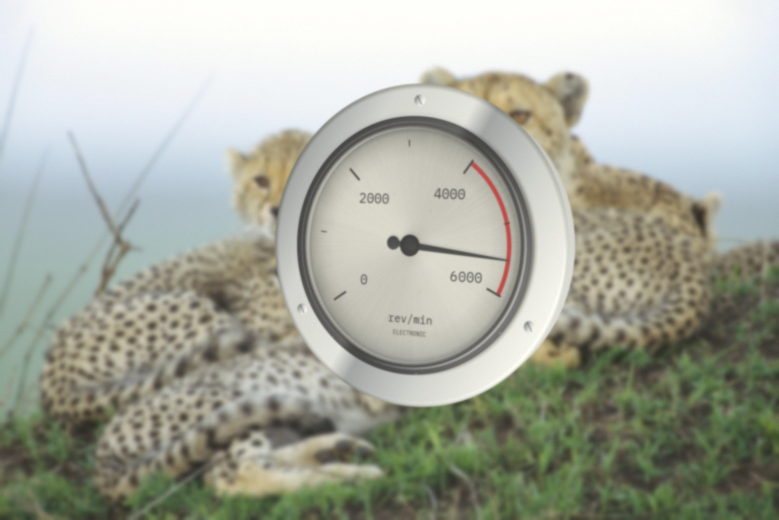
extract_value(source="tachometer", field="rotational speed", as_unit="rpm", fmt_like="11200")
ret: 5500
